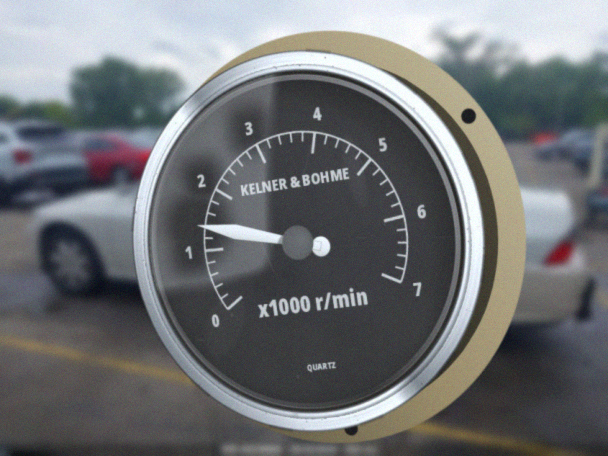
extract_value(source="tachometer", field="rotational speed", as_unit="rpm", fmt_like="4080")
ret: 1400
